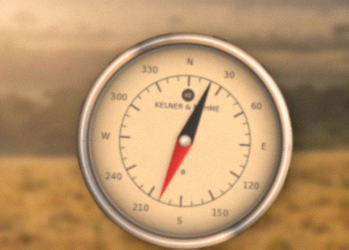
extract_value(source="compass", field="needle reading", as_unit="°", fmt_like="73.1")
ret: 200
